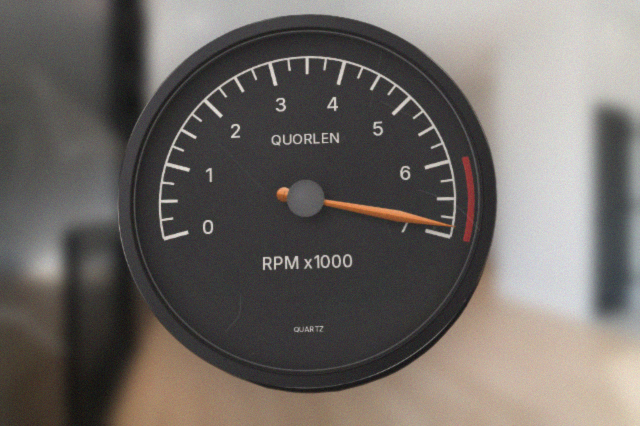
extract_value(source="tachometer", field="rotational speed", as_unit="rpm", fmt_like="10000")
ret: 6875
